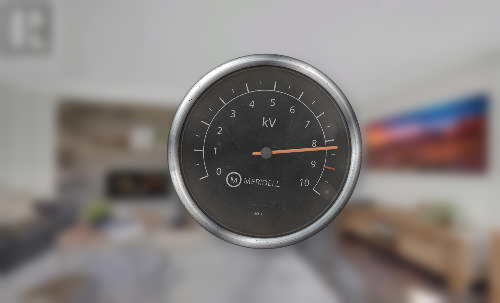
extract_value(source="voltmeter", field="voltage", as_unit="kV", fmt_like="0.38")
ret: 8.25
